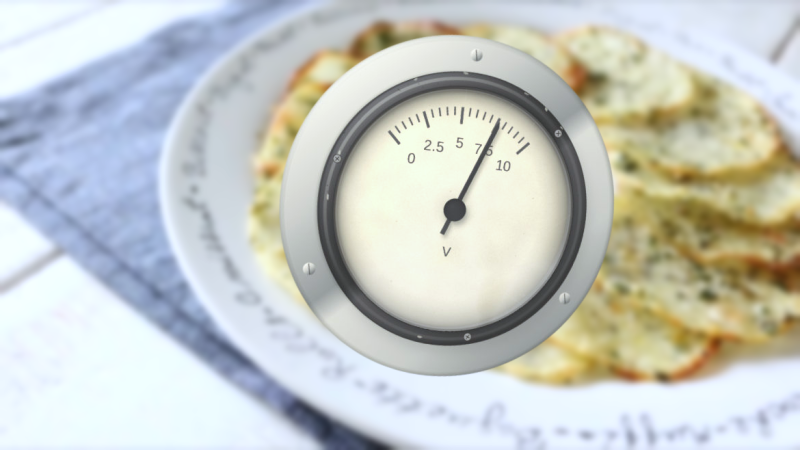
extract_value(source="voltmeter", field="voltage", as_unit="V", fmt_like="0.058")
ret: 7.5
